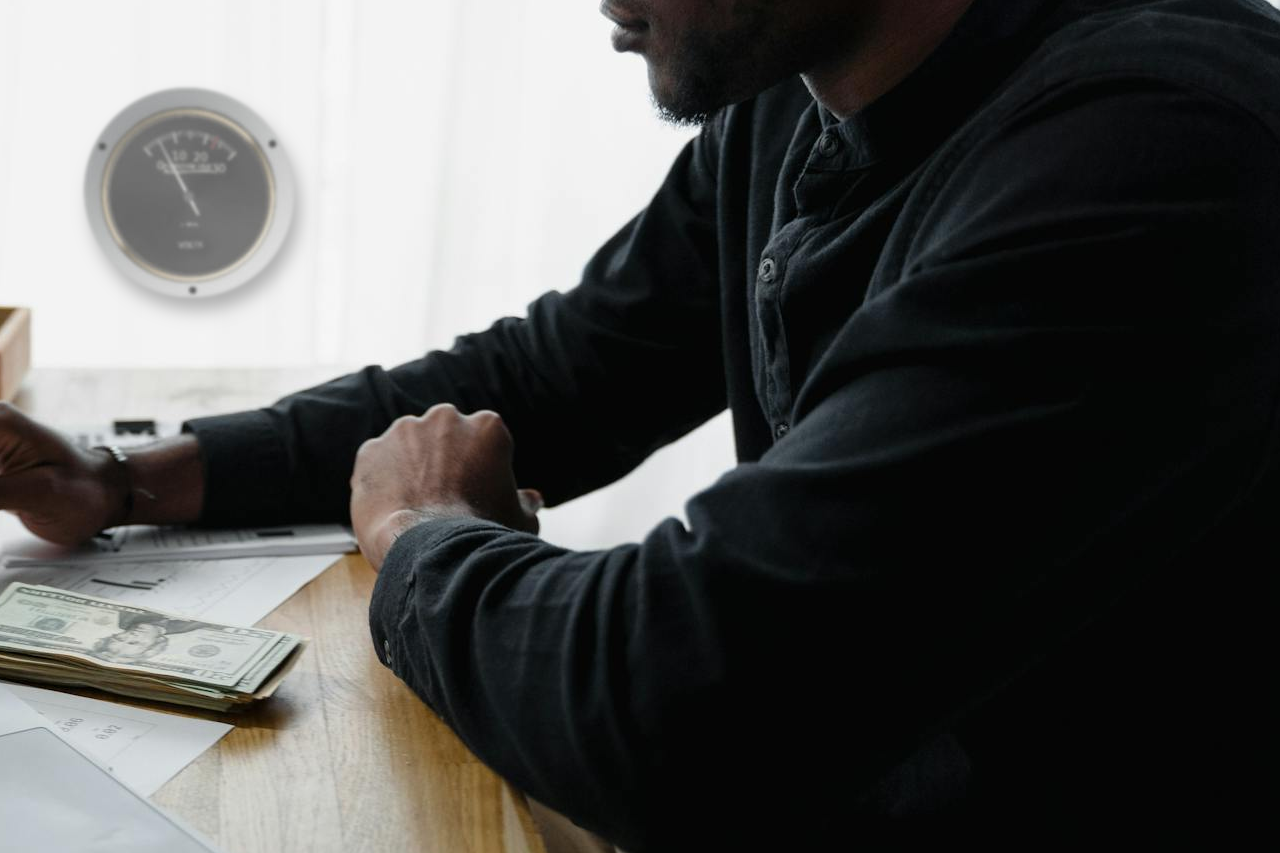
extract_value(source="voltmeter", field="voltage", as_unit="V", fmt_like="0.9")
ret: 5
